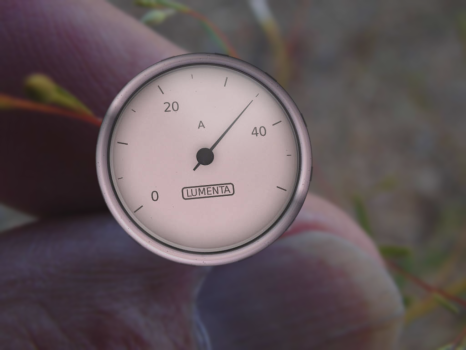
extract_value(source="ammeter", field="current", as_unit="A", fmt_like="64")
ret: 35
